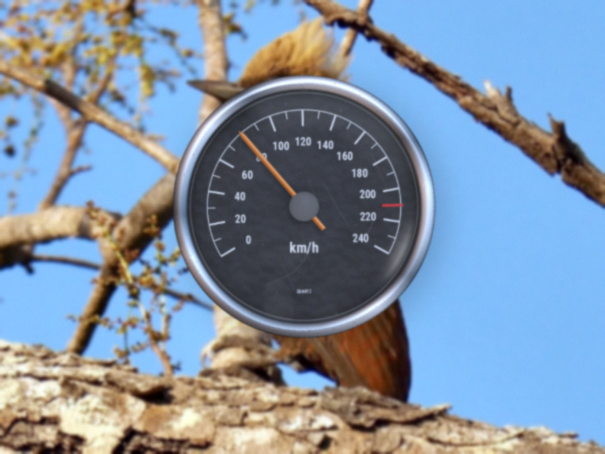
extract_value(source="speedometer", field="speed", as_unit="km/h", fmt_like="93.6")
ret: 80
